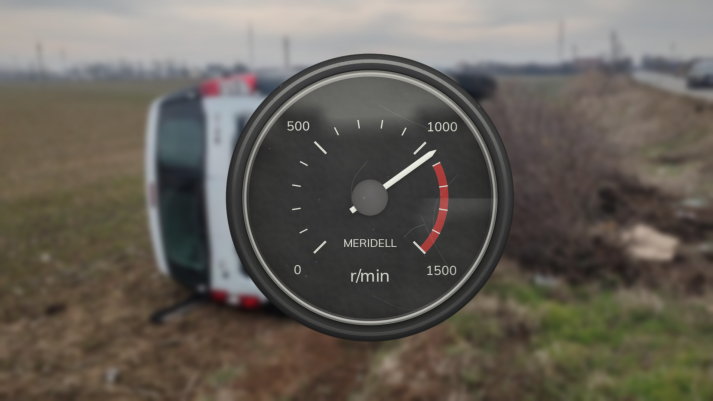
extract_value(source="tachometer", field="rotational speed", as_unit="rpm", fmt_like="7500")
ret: 1050
